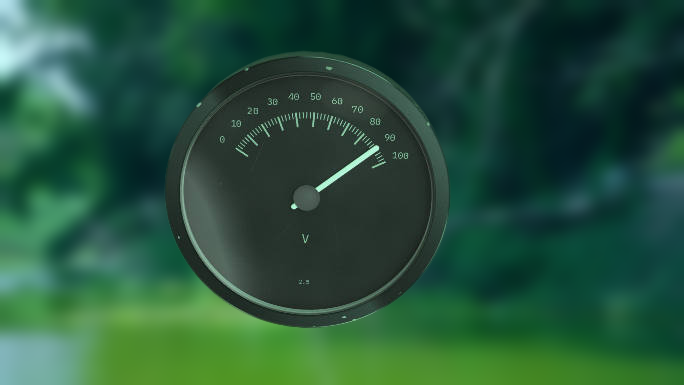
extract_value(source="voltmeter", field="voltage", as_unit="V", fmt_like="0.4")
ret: 90
